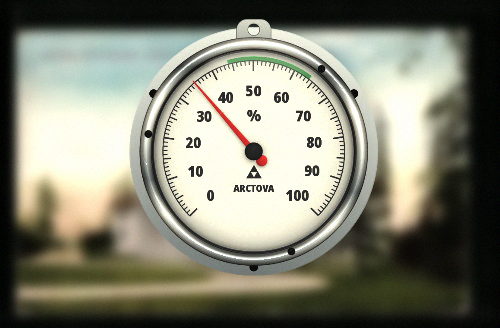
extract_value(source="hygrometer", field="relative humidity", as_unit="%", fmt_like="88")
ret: 35
